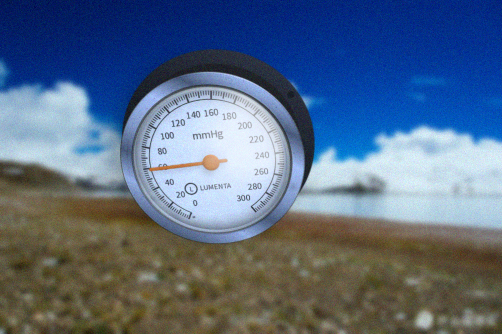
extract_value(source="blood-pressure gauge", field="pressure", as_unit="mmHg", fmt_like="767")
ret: 60
